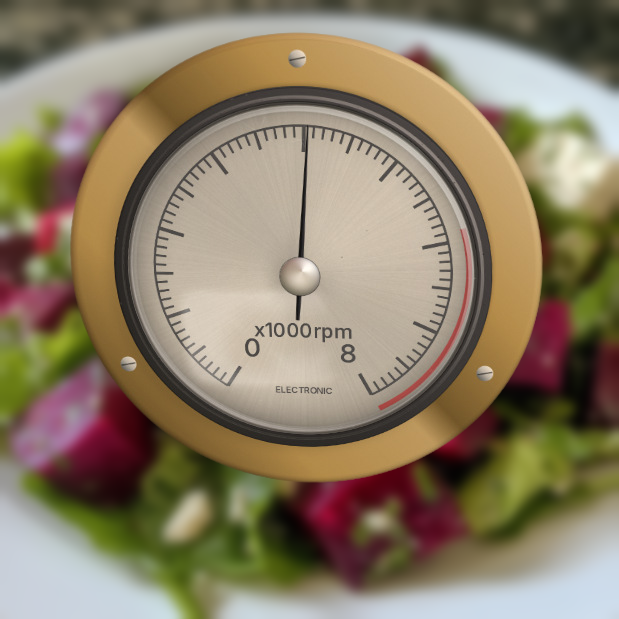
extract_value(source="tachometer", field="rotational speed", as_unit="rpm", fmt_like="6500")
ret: 4050
